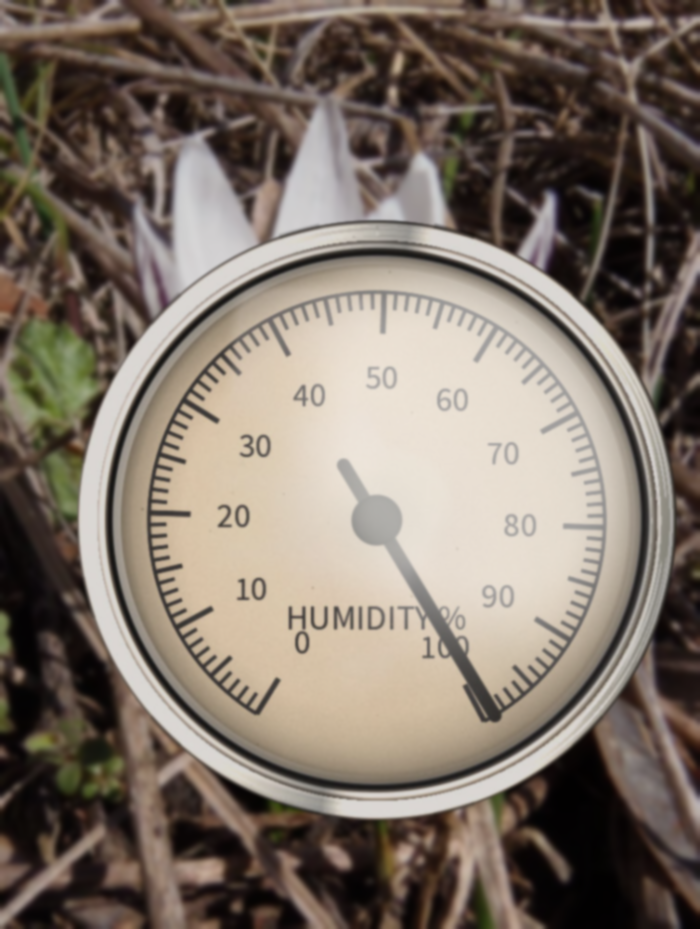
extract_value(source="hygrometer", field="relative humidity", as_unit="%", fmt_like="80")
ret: 99
